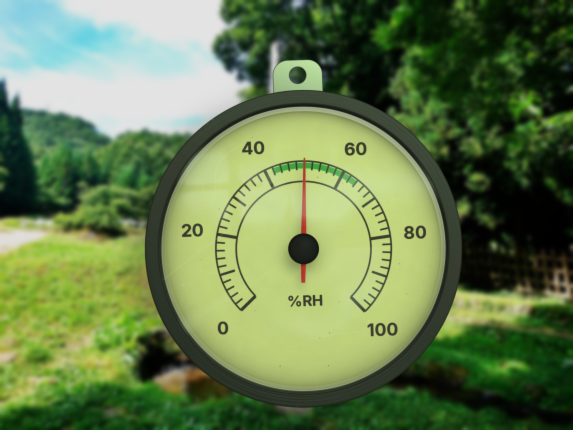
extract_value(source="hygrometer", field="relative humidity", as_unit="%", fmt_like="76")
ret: 50
